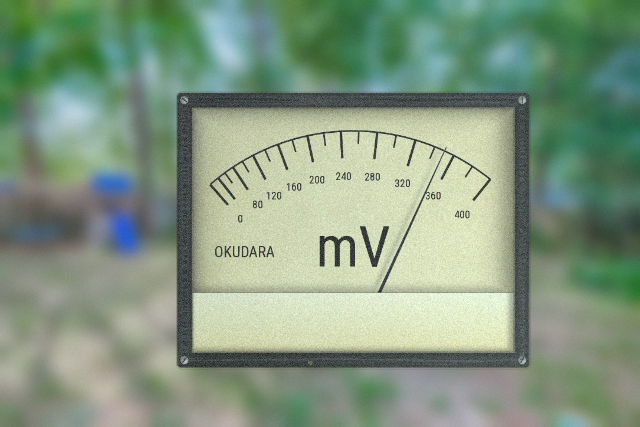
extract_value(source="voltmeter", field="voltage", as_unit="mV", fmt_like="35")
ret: 350
